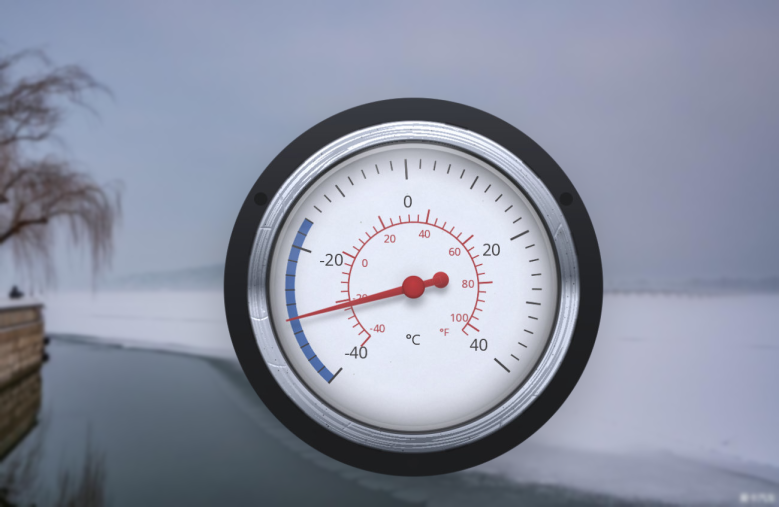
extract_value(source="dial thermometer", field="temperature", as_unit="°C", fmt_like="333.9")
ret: -30
